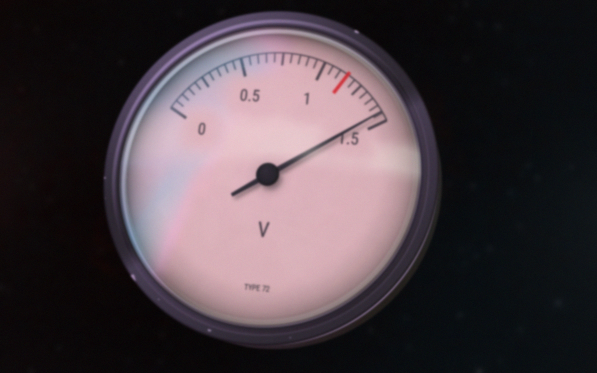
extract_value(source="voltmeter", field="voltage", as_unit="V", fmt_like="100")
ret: 1.45
